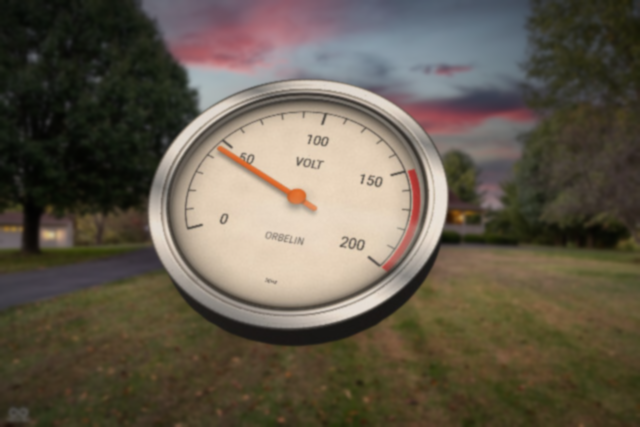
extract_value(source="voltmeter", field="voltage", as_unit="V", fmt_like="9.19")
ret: 45
